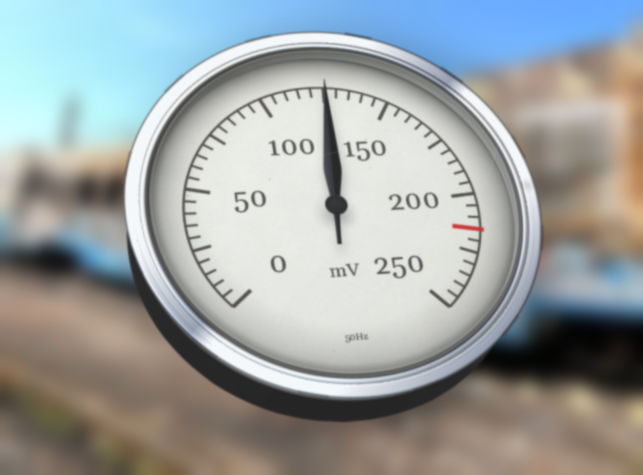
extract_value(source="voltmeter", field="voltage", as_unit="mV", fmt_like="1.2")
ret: 125
